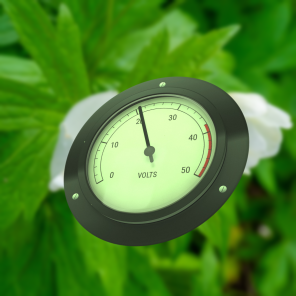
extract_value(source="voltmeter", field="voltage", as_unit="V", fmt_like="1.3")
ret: 21
